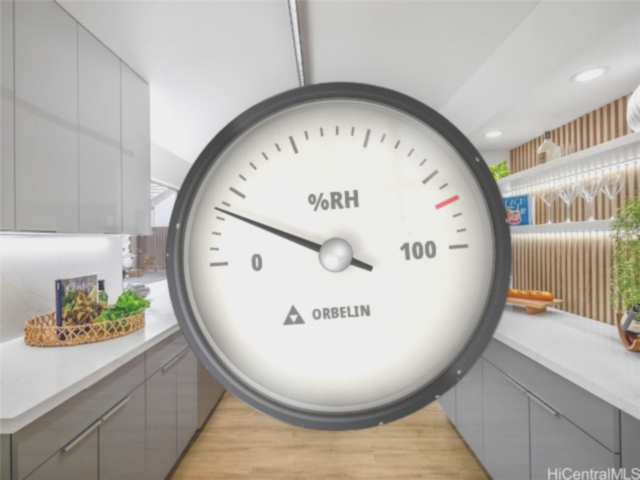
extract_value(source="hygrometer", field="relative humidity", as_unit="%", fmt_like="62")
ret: 14
